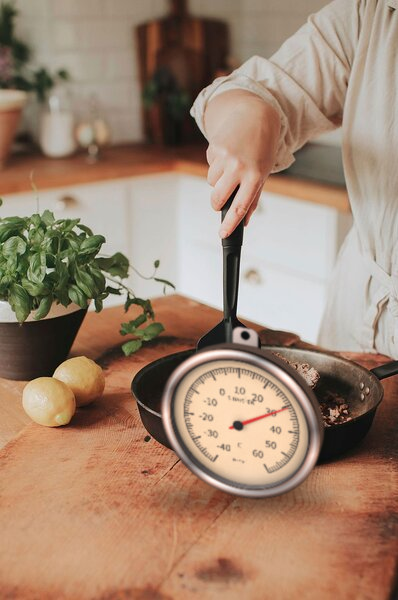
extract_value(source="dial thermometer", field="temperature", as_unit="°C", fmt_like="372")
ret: 30
